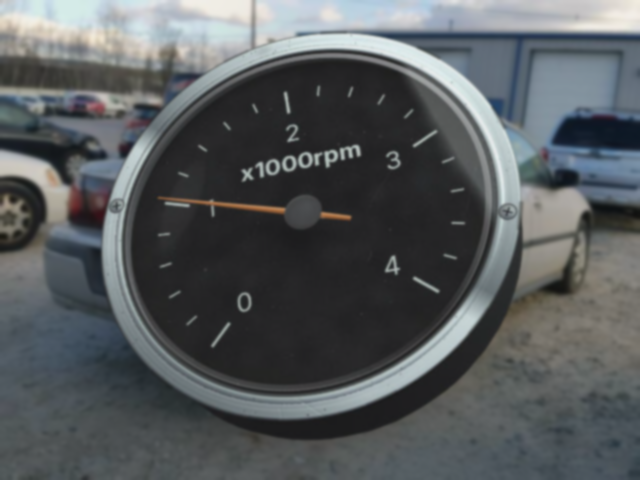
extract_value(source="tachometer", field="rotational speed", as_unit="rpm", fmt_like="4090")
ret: 1000
